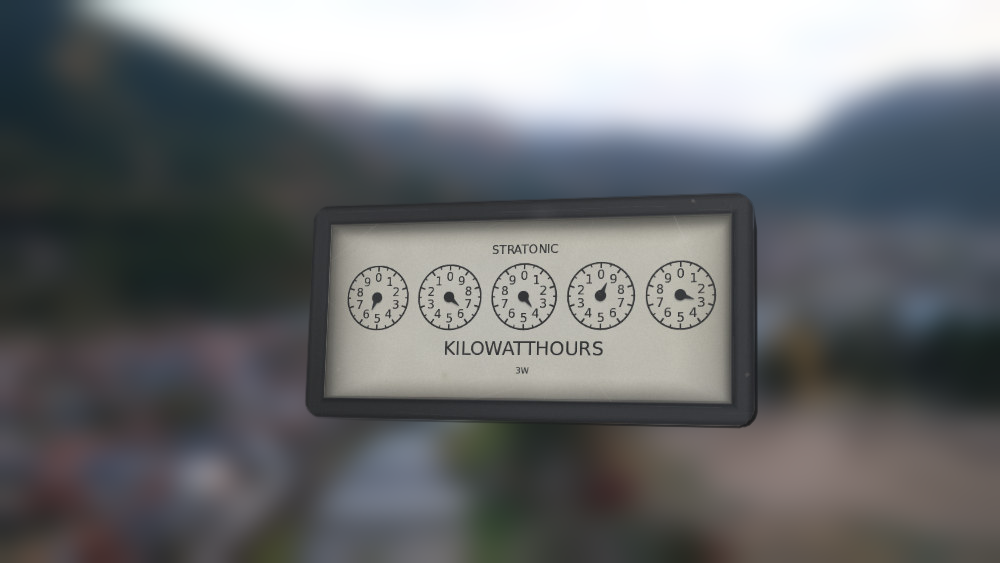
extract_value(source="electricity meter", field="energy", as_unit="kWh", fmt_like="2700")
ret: 56393
